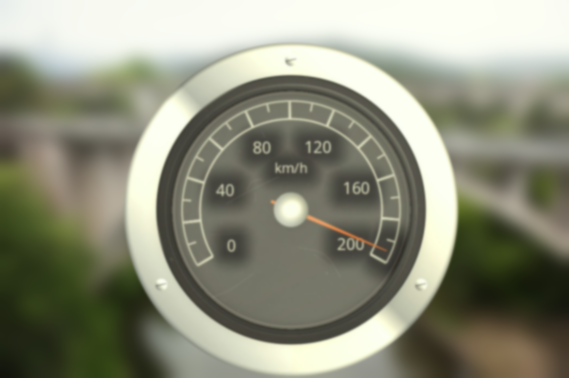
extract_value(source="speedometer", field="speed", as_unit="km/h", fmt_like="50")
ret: 195
